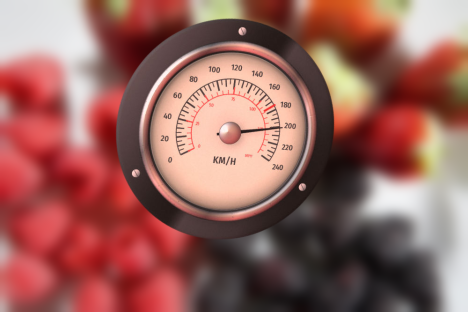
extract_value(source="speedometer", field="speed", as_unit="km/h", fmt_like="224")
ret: 200
